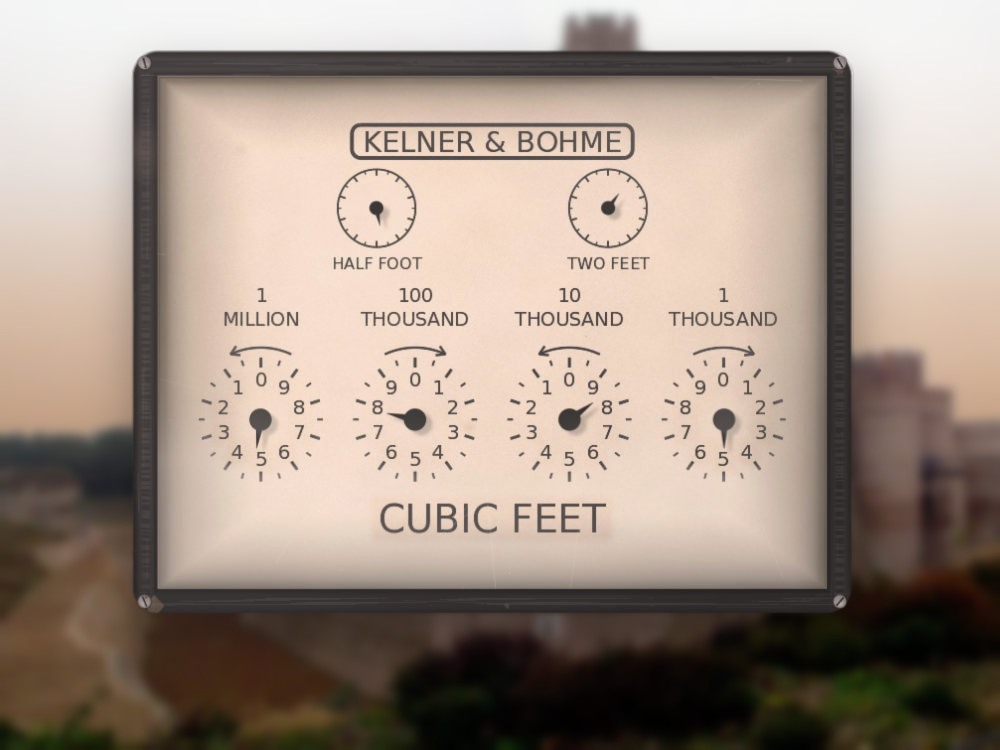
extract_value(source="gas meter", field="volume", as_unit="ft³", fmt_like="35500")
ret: 478500
